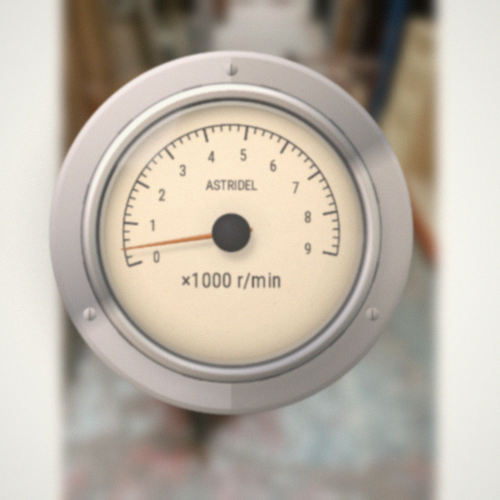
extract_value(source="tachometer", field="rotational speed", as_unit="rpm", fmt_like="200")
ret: 400
